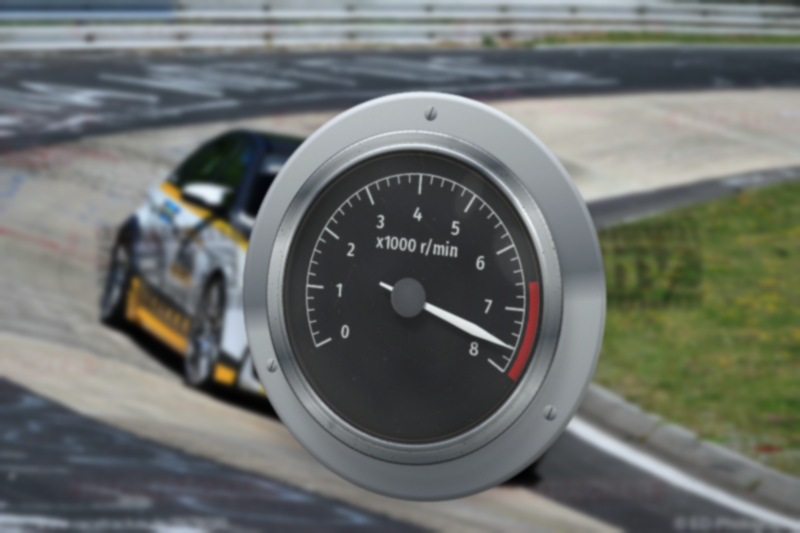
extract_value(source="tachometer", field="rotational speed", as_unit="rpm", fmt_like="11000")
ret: 7600
